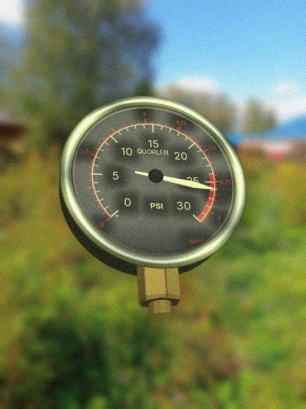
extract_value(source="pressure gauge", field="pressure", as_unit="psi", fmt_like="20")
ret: 26
